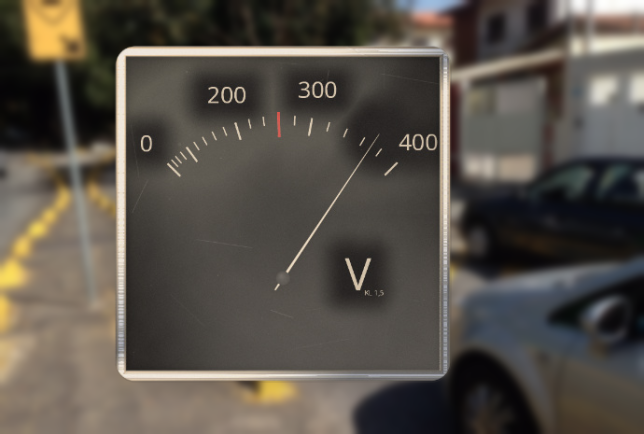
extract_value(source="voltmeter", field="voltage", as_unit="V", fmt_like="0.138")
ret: 370
